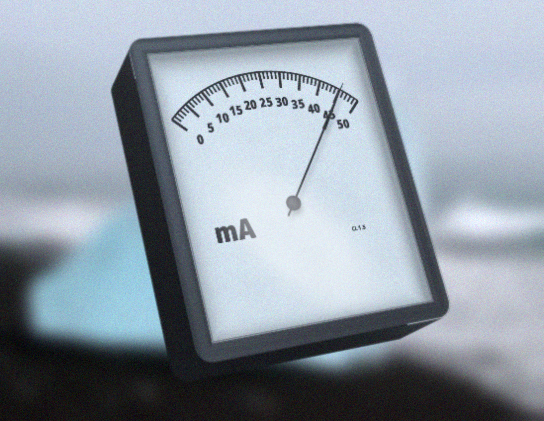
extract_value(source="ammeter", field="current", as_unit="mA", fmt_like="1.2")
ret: 45
